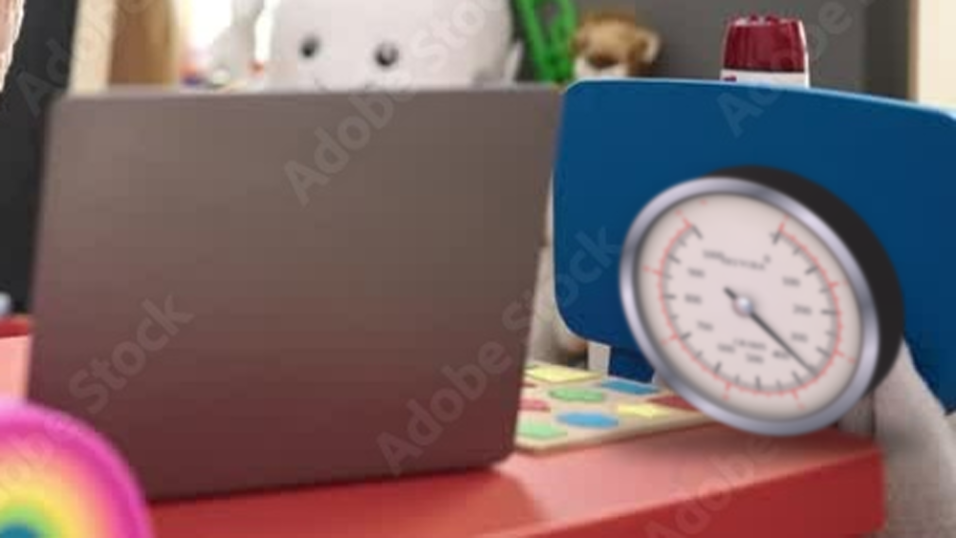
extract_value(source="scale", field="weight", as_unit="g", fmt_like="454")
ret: 350
